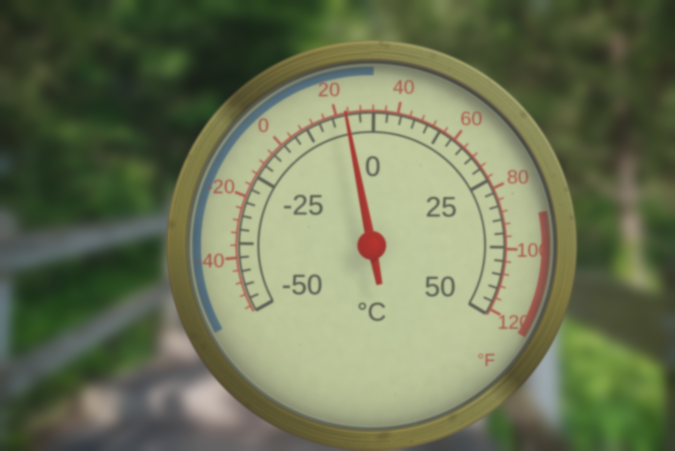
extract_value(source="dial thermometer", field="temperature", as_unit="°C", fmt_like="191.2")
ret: -5
